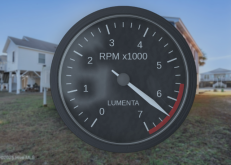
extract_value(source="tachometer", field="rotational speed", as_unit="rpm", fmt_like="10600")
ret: 6400
